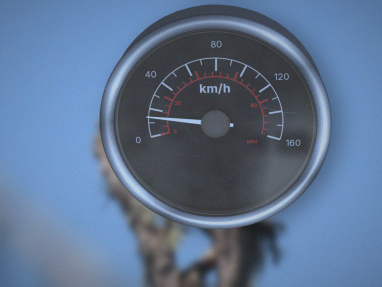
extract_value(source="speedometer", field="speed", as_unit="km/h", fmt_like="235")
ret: 15
